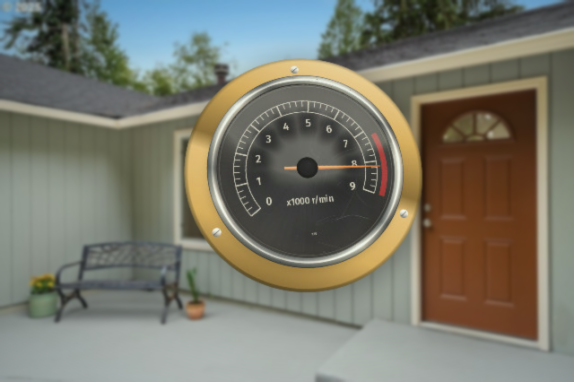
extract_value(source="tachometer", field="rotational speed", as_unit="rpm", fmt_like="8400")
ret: 8200
